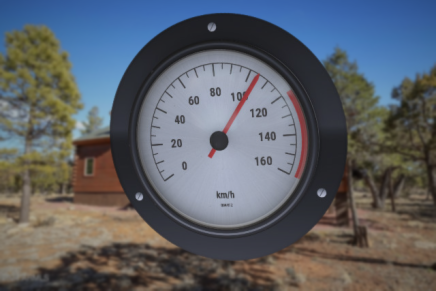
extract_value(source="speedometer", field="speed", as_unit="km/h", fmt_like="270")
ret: 105
